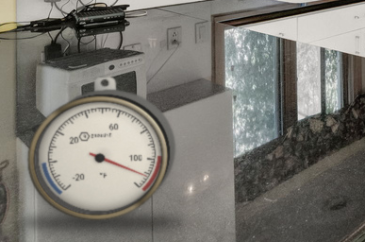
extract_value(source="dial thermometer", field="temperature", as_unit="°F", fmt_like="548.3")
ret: 110
